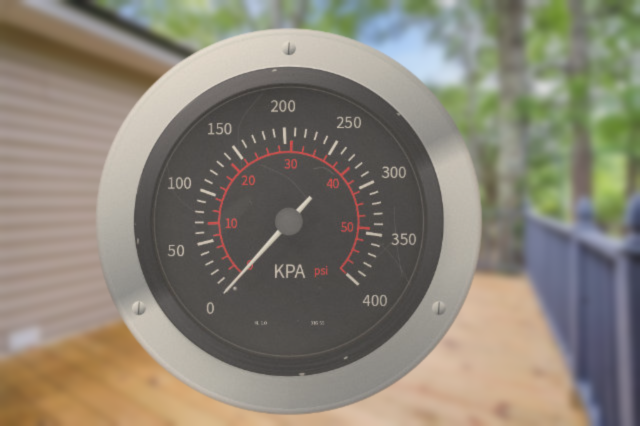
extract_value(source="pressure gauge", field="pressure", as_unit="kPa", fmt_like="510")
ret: 0
